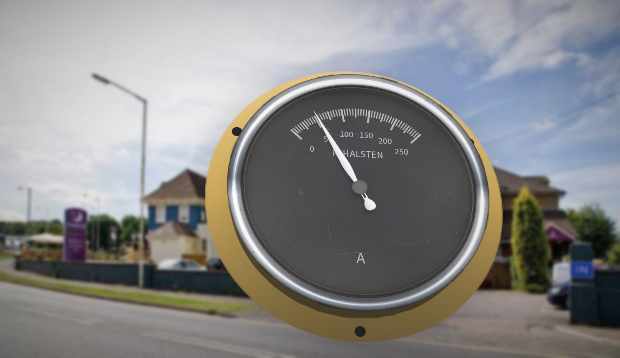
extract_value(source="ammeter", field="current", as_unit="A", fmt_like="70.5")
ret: 50
